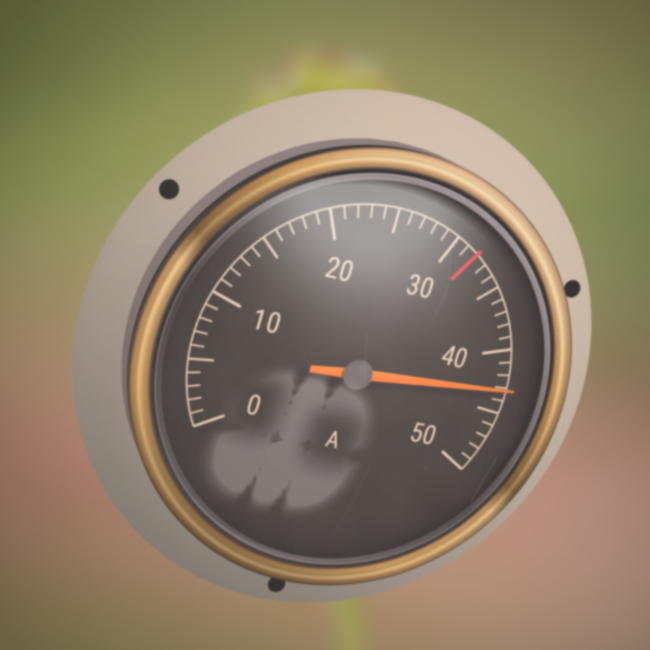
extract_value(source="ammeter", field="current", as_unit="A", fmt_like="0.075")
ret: 43
